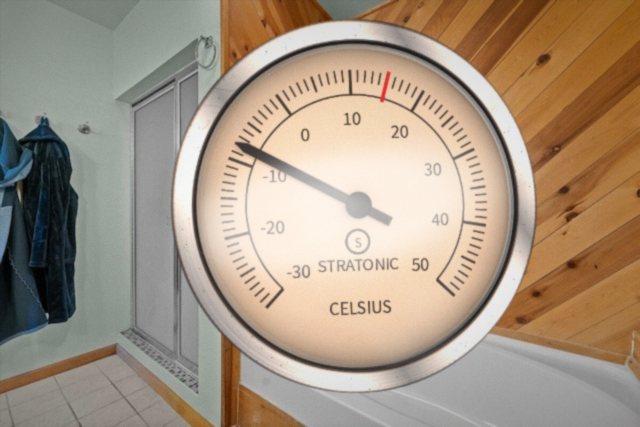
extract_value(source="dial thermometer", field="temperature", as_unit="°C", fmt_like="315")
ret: -8
